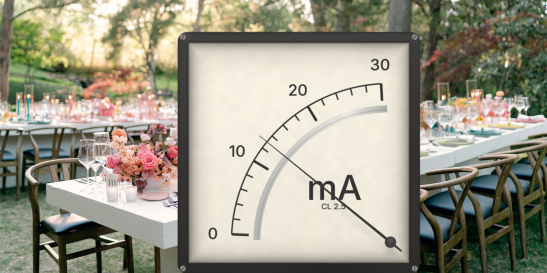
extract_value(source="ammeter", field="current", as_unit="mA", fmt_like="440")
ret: 13
